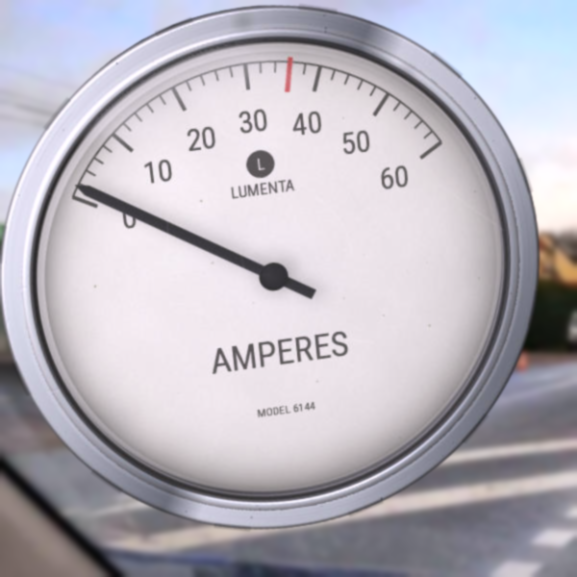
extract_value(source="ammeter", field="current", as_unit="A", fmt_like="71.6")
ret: 2
